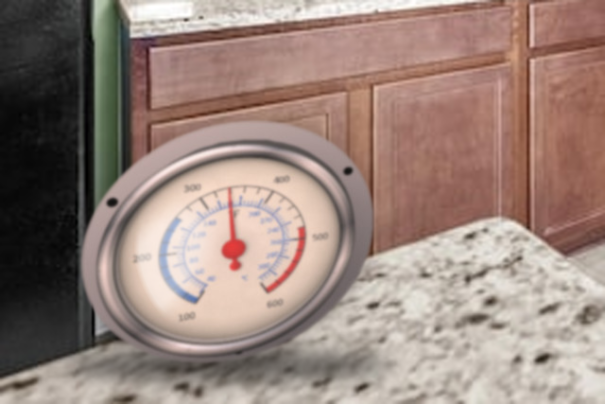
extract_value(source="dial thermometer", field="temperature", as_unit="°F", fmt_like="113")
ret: 340
